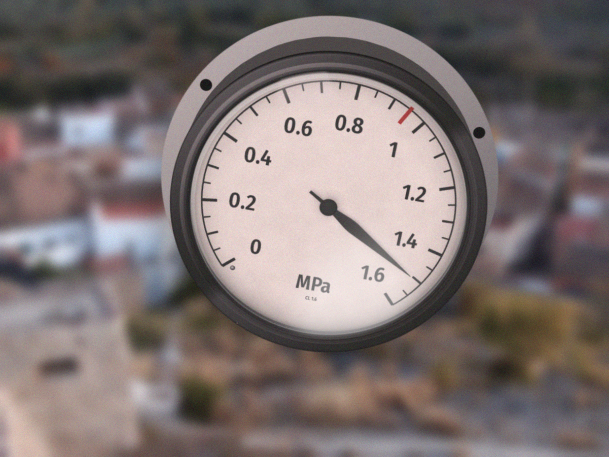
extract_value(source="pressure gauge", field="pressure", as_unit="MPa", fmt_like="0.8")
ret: 1.5
